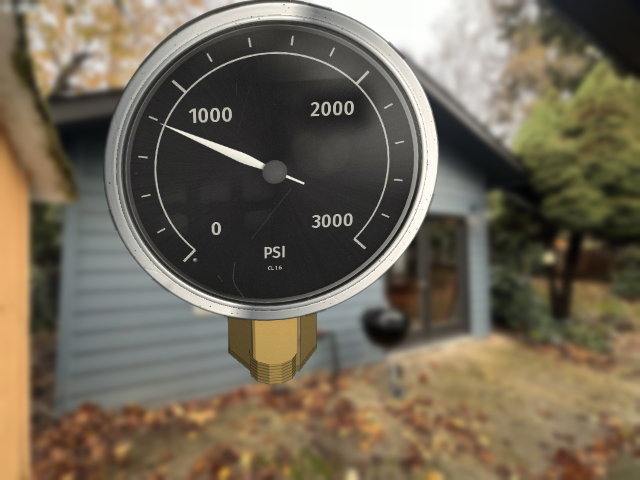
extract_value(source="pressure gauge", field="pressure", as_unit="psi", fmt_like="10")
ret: 800
